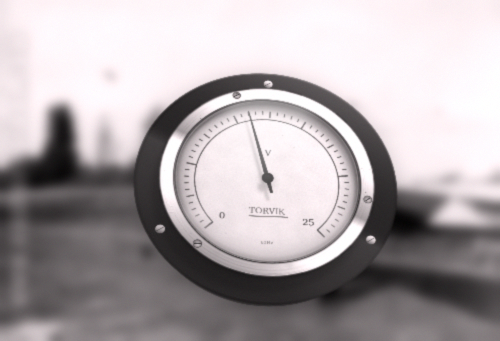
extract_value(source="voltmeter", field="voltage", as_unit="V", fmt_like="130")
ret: 11
